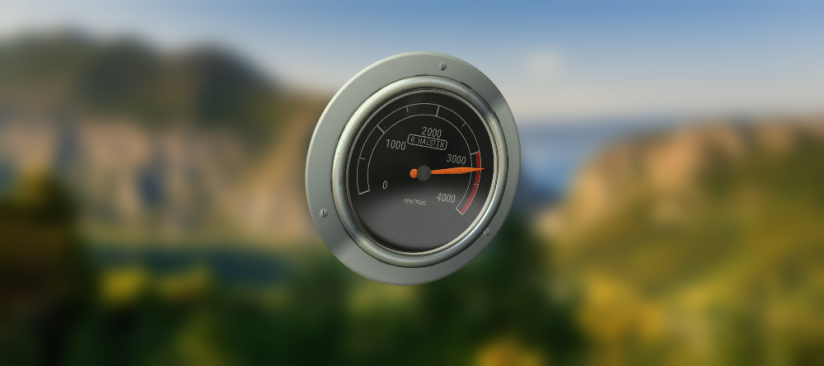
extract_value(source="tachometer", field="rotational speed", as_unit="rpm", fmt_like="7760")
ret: 3250
